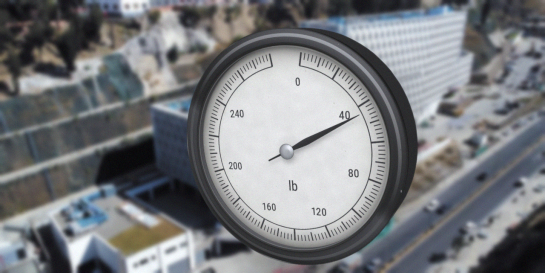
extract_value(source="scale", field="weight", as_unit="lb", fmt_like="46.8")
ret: 44
